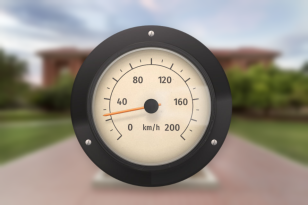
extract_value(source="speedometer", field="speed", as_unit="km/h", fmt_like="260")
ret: 25
